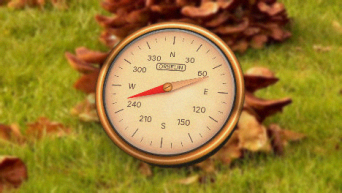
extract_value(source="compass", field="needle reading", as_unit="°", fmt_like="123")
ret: 250
